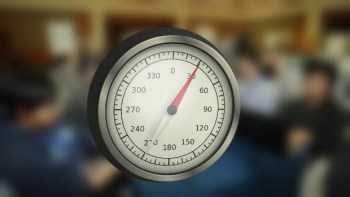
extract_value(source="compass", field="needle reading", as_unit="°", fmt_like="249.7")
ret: 30
